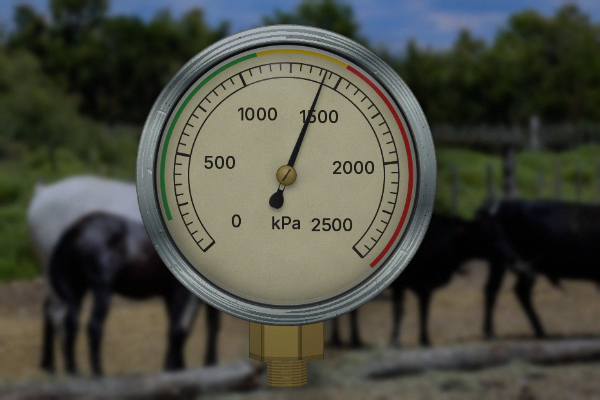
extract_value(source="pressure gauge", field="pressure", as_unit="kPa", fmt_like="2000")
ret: 1425
